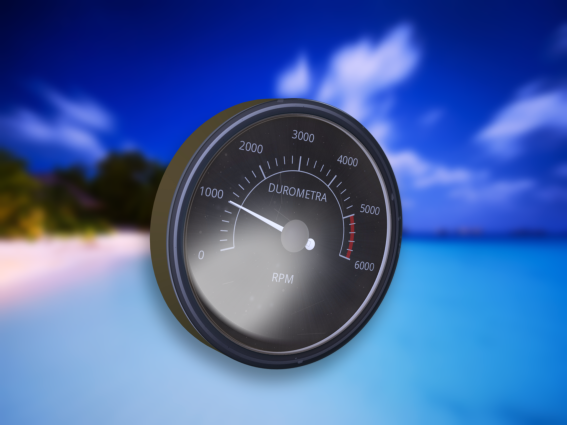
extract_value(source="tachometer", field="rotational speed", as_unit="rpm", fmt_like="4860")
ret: 1000
